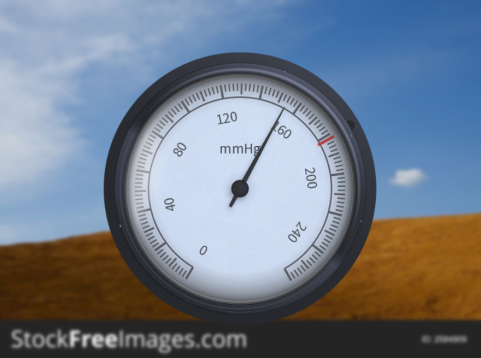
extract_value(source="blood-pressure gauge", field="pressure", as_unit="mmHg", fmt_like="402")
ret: 154
